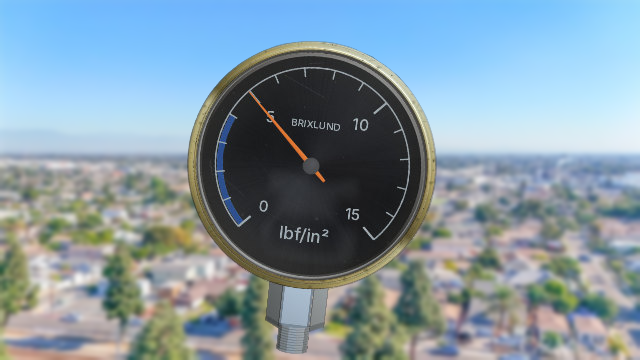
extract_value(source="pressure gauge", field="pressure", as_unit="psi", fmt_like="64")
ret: 5
